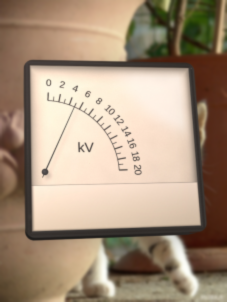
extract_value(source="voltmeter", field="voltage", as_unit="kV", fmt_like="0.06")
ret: 5
